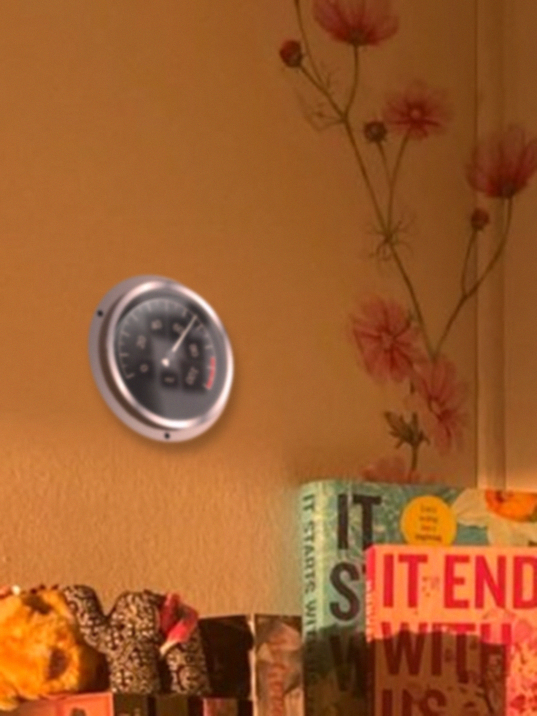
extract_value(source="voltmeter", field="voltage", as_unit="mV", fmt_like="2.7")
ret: 65
